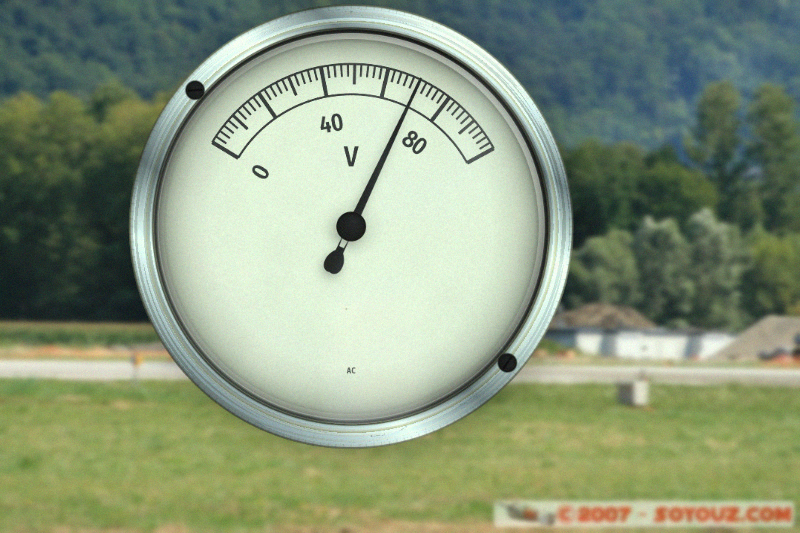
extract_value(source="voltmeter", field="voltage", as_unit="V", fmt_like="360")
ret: 70
